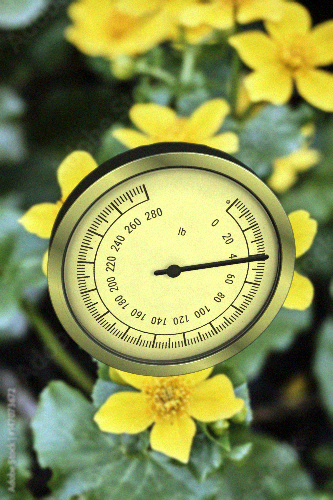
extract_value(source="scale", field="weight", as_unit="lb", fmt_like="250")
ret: 40
